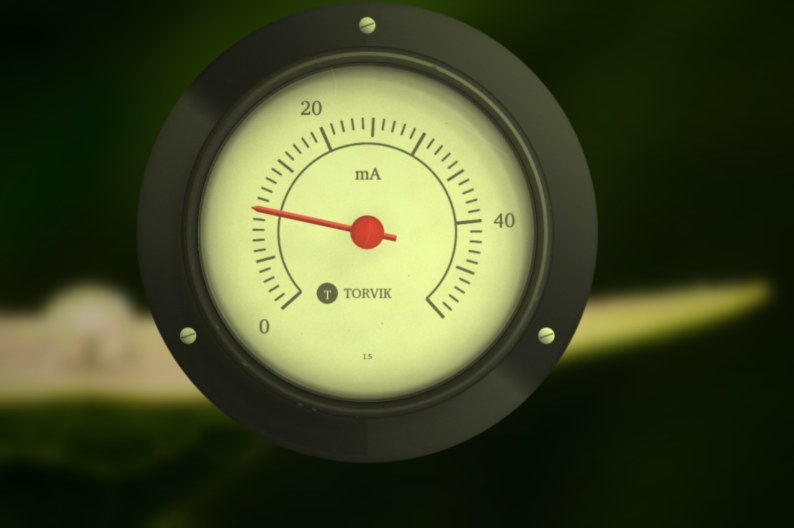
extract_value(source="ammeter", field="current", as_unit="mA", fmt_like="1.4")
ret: 10
